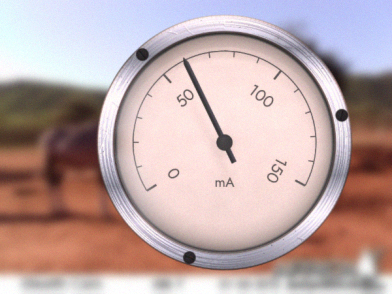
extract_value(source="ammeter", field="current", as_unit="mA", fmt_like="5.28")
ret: 60
